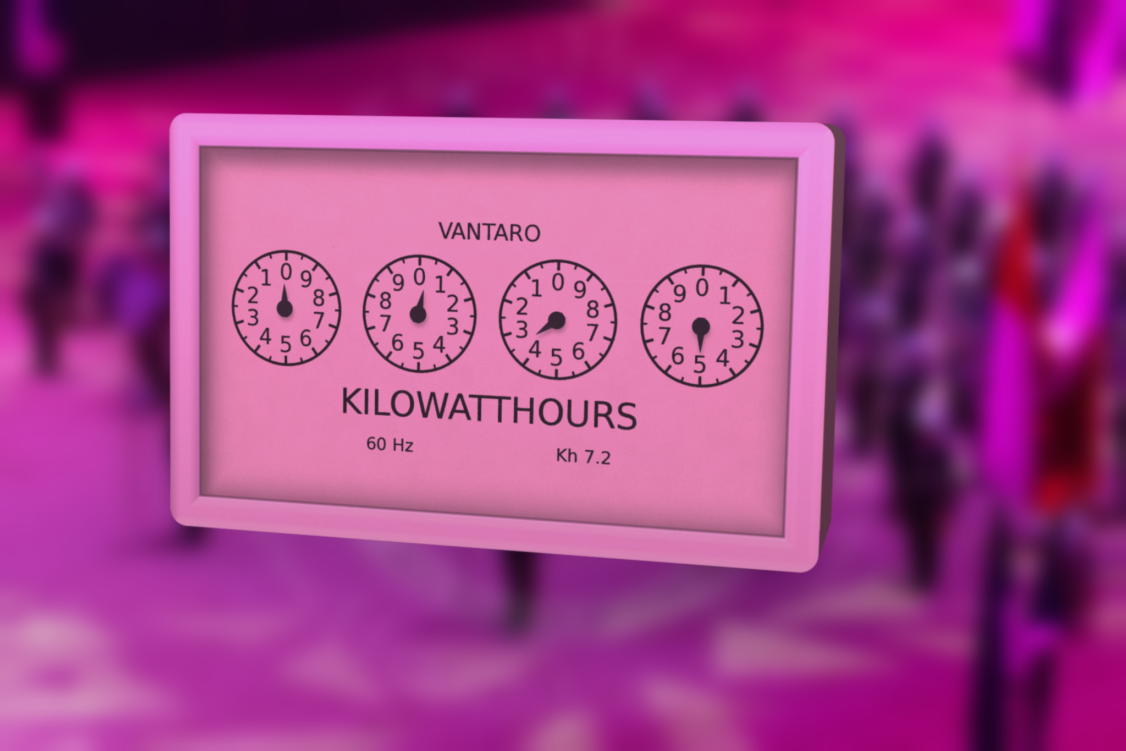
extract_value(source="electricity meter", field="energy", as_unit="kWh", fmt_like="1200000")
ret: 35
